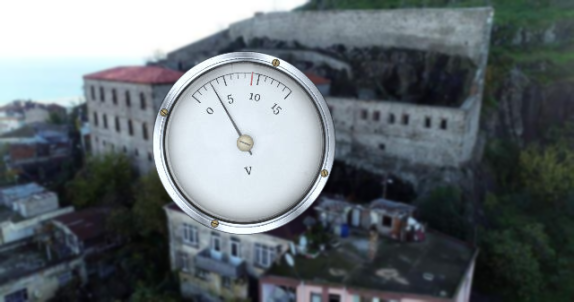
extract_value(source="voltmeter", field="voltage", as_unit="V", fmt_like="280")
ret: 3
